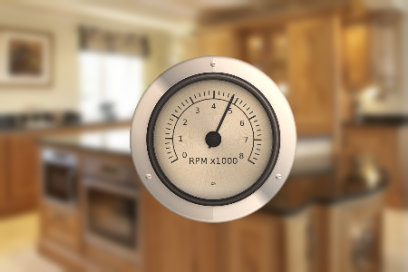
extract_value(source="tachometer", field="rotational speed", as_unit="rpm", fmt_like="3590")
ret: 4800
